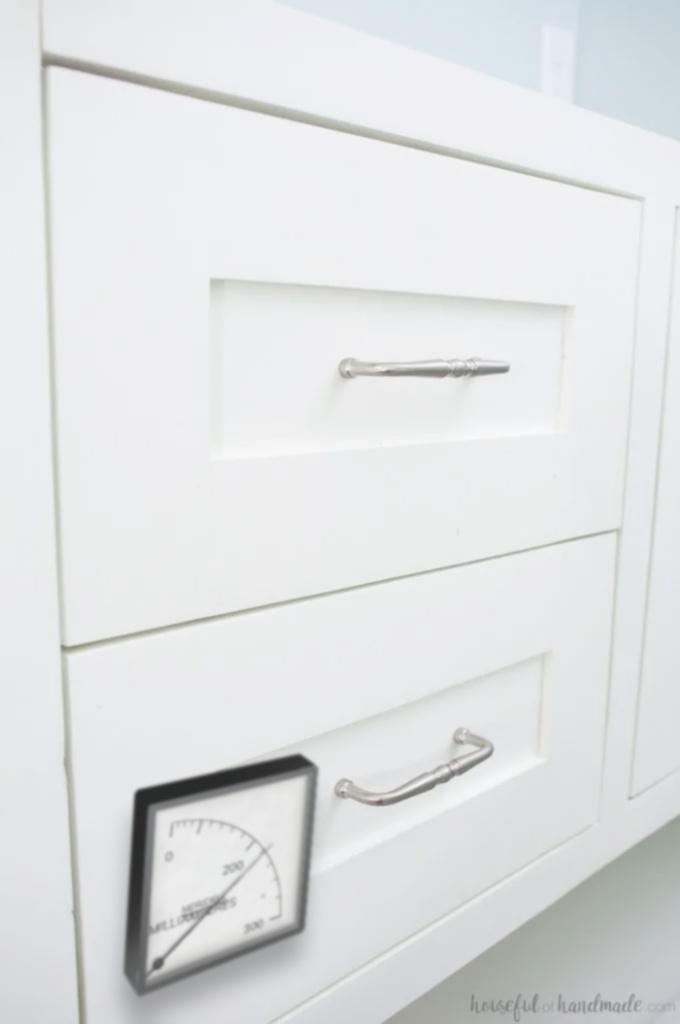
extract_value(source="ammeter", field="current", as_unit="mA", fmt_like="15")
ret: 220
